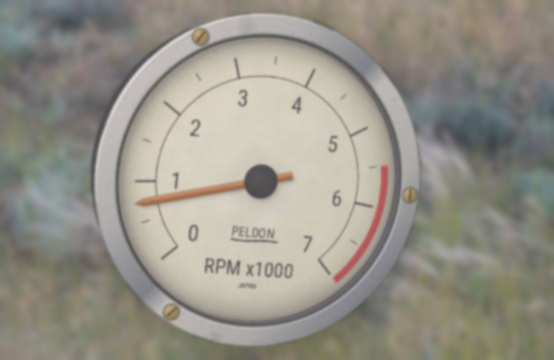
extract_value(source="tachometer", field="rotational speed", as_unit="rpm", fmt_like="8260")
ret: 750
